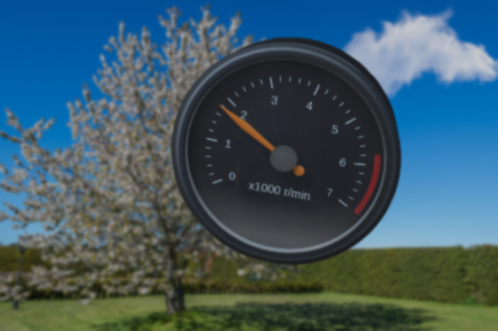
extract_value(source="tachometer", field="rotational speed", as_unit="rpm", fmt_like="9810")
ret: 1800
